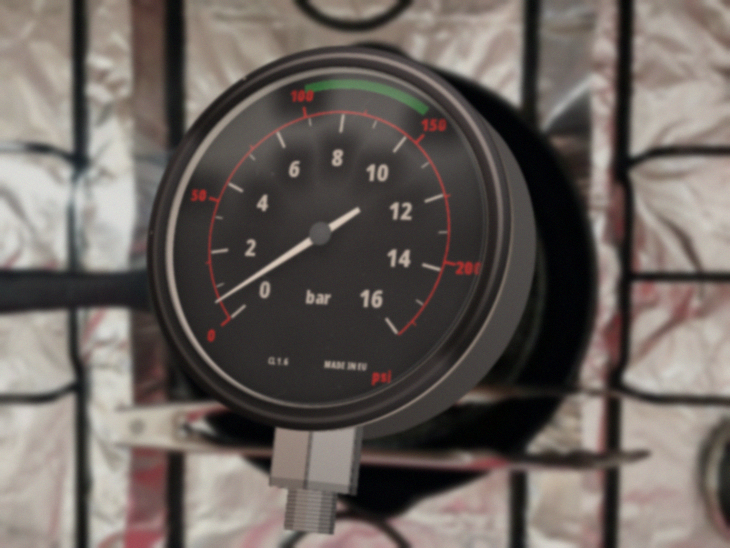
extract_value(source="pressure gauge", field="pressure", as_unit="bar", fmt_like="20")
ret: 0.5
